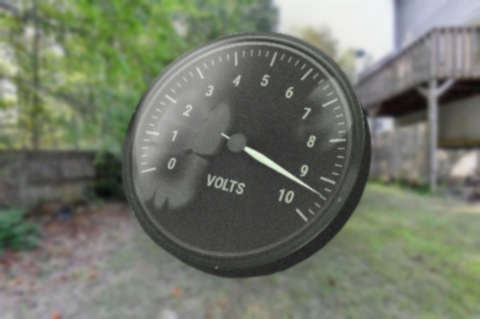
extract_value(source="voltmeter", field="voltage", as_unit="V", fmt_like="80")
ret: 9.4
